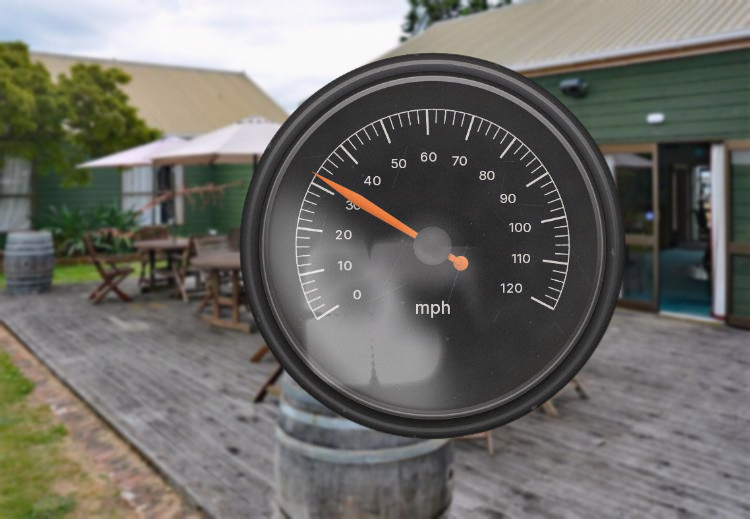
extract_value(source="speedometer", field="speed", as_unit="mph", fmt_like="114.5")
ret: 32
